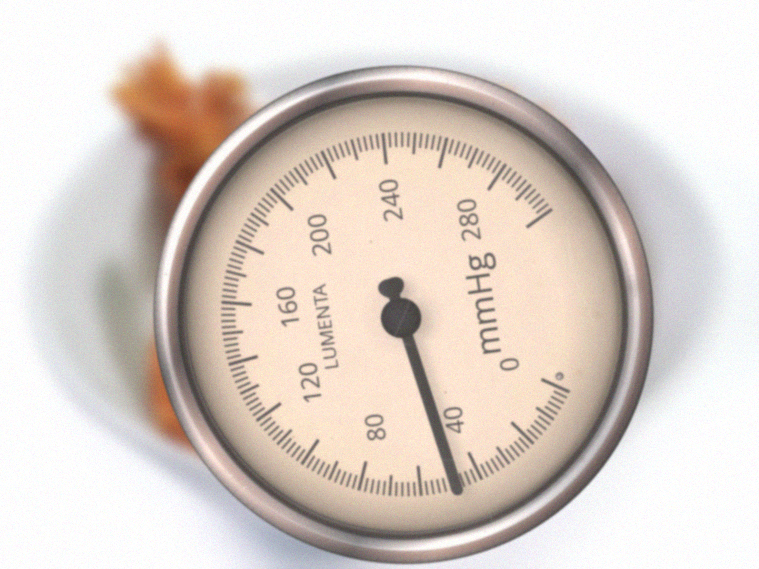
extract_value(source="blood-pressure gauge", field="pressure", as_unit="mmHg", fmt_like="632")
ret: 48
